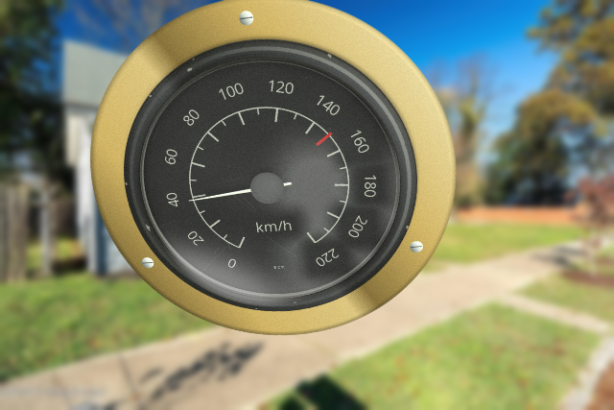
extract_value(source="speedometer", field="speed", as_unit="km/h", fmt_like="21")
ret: 40
